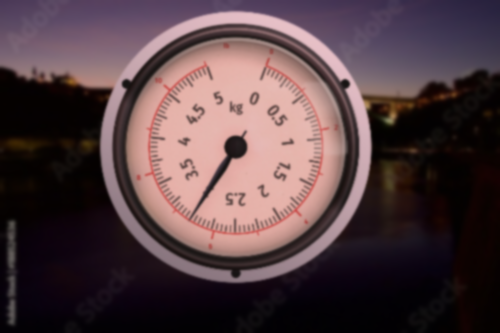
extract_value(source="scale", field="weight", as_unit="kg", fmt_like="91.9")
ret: 3
